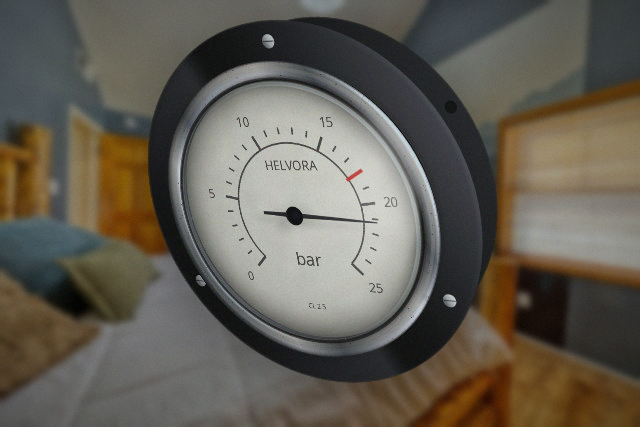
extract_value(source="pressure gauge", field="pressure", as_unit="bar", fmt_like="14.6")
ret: 21
